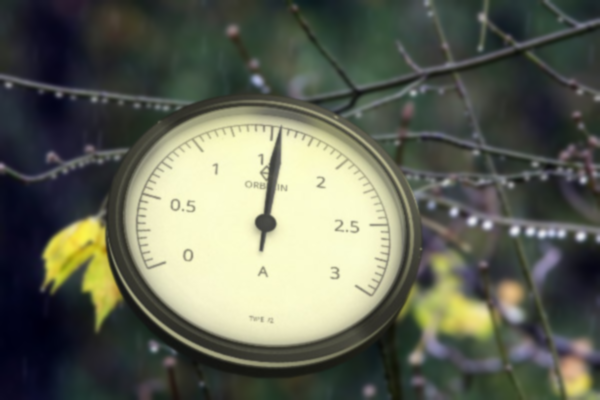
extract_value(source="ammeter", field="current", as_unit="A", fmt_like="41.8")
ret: 1.55
